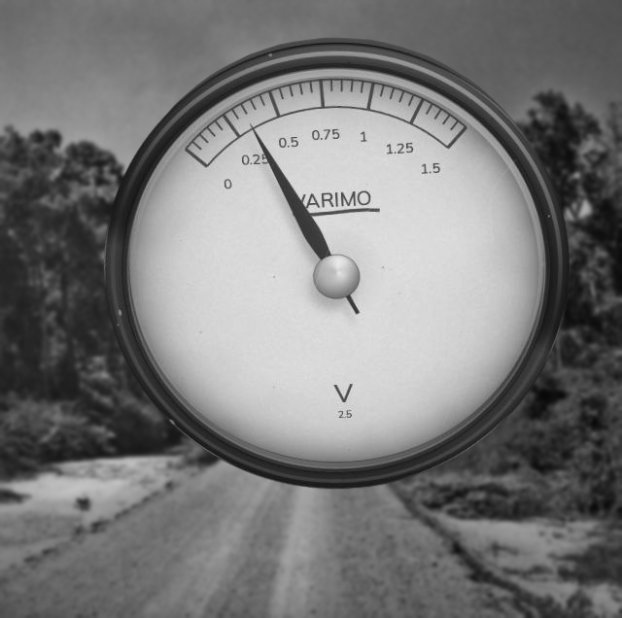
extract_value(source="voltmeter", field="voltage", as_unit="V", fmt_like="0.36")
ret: 0.35
